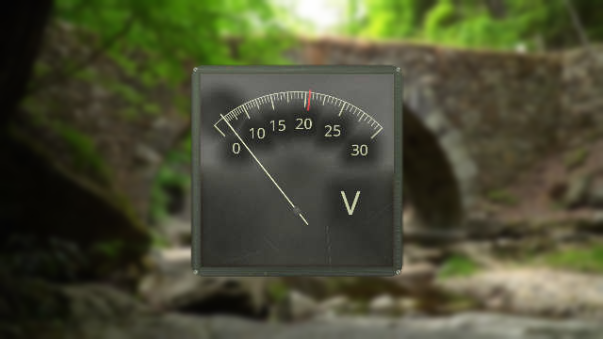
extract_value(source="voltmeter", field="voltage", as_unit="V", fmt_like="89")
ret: 5
